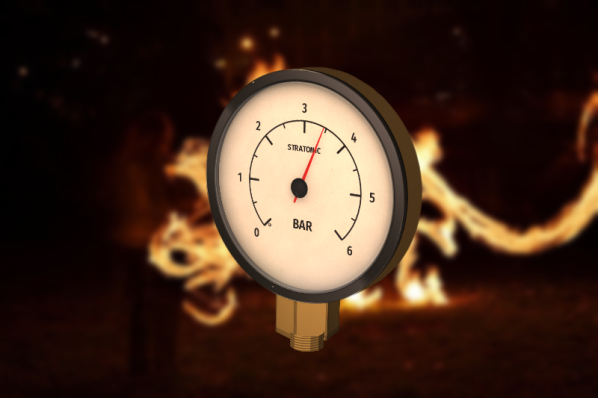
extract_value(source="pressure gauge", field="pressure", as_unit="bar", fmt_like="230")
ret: 3.5
